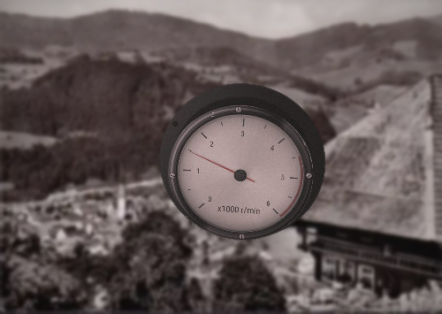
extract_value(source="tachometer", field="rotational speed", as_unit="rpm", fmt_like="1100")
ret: 1500
